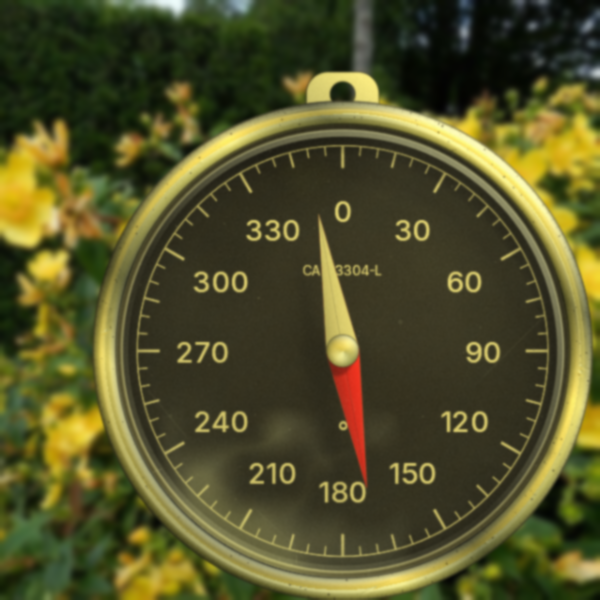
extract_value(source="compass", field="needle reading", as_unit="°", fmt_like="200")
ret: 170
